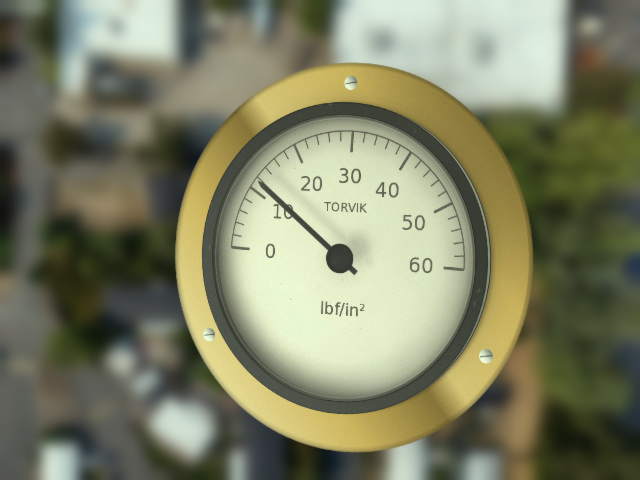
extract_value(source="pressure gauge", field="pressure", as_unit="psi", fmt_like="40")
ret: 12
